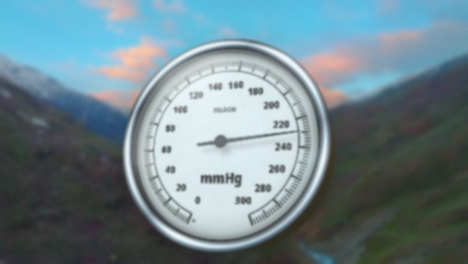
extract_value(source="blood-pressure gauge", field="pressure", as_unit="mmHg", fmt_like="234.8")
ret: 230
